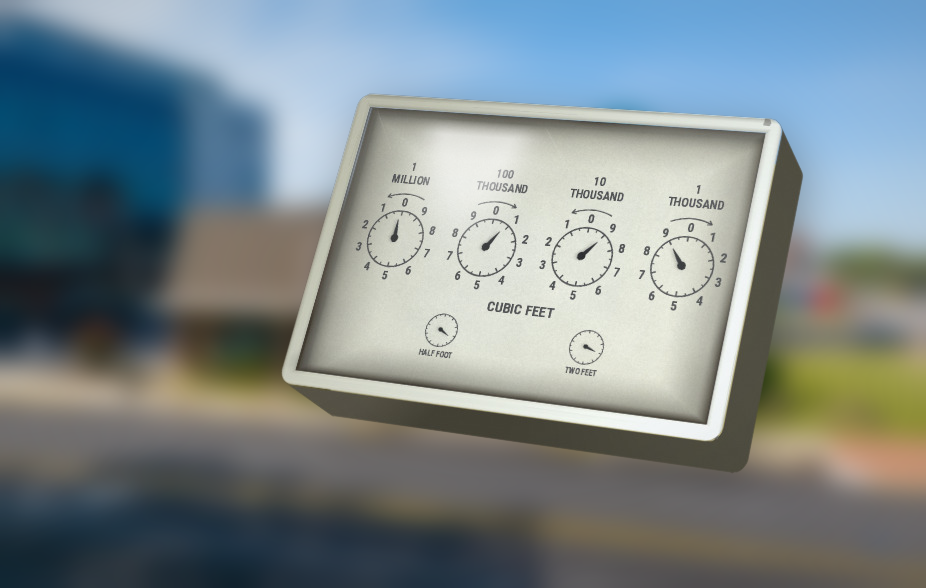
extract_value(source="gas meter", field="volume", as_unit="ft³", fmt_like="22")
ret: 8900
